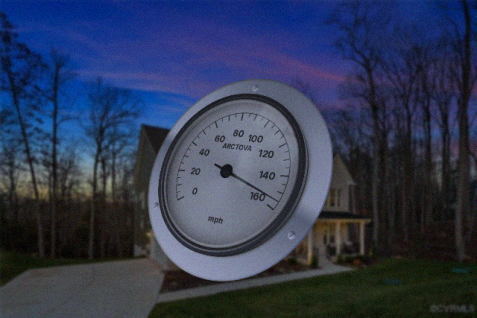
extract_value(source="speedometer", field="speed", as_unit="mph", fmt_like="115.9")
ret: 155
